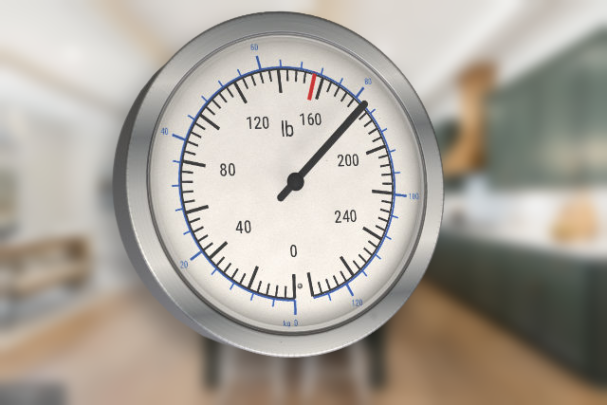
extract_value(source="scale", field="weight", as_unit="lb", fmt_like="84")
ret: 180
